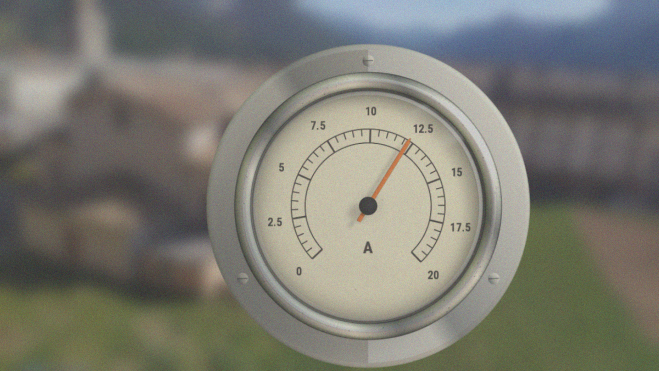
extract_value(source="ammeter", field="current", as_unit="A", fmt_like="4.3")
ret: 12.25
